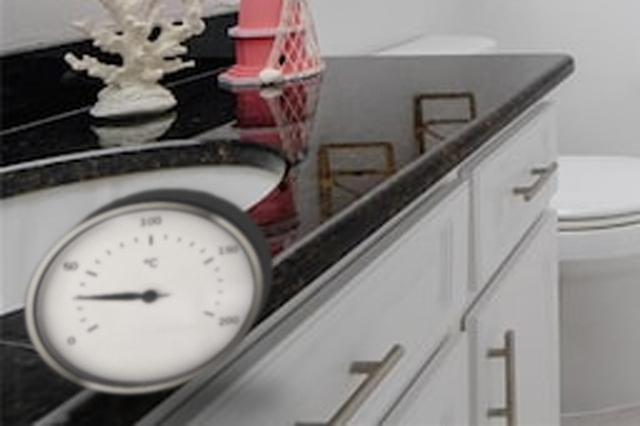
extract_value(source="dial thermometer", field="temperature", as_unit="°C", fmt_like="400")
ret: 30
